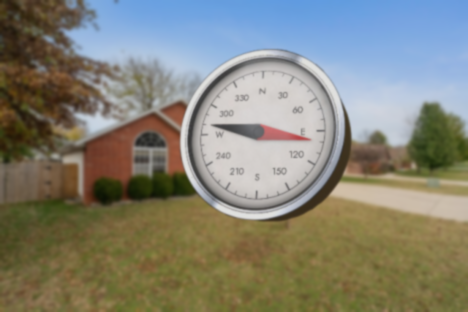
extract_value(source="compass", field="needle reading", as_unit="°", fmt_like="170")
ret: 100
